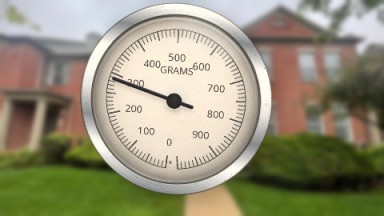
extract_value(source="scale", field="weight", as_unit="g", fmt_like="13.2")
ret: 290
